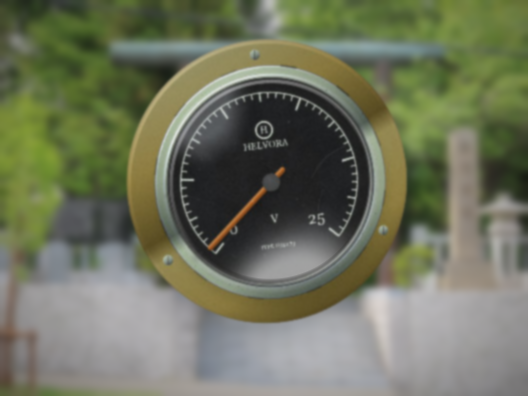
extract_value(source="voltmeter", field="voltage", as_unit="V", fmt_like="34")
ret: 0.5
